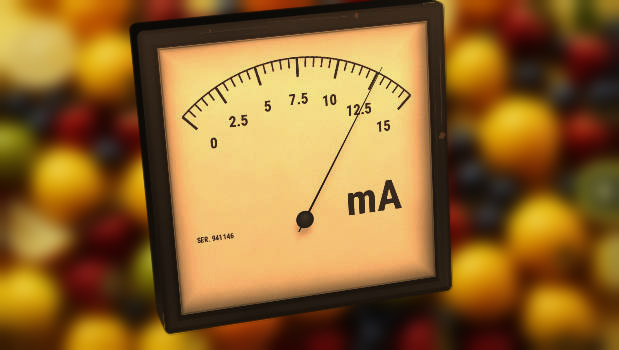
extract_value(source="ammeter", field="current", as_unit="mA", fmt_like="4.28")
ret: 12.5
